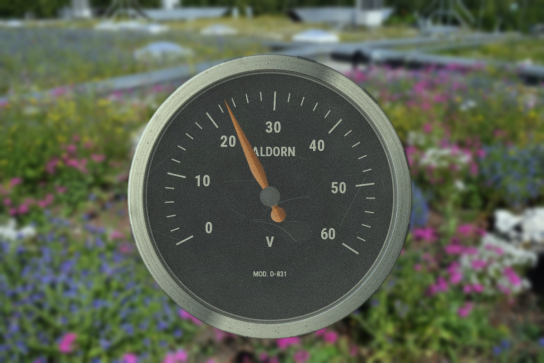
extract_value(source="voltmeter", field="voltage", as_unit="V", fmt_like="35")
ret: 23
